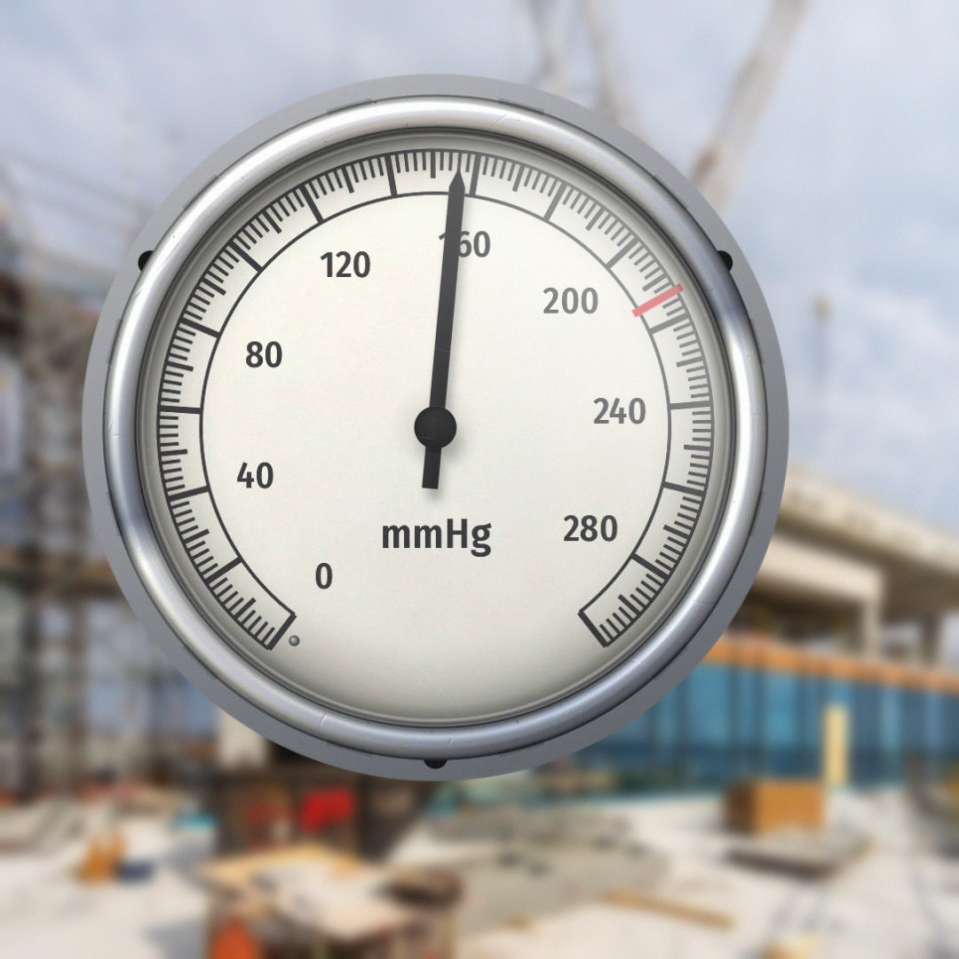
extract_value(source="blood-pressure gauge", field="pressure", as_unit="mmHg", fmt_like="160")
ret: 156
